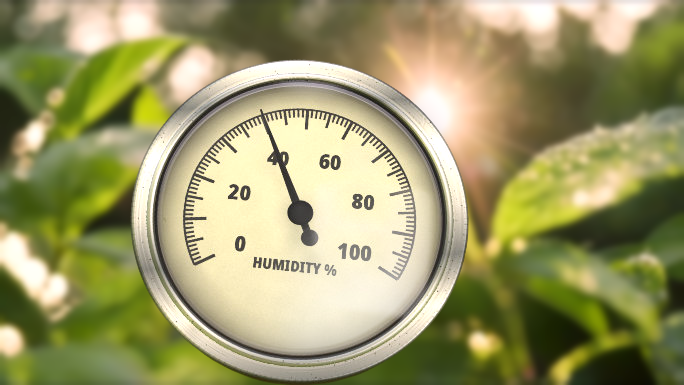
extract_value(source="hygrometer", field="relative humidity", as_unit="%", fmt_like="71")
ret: 40
